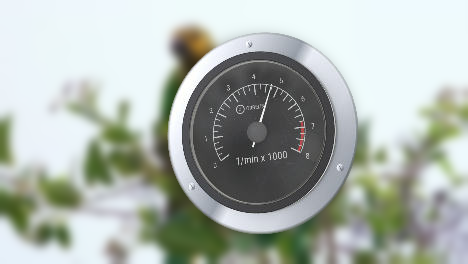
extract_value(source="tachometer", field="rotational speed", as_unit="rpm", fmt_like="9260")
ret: 4750
